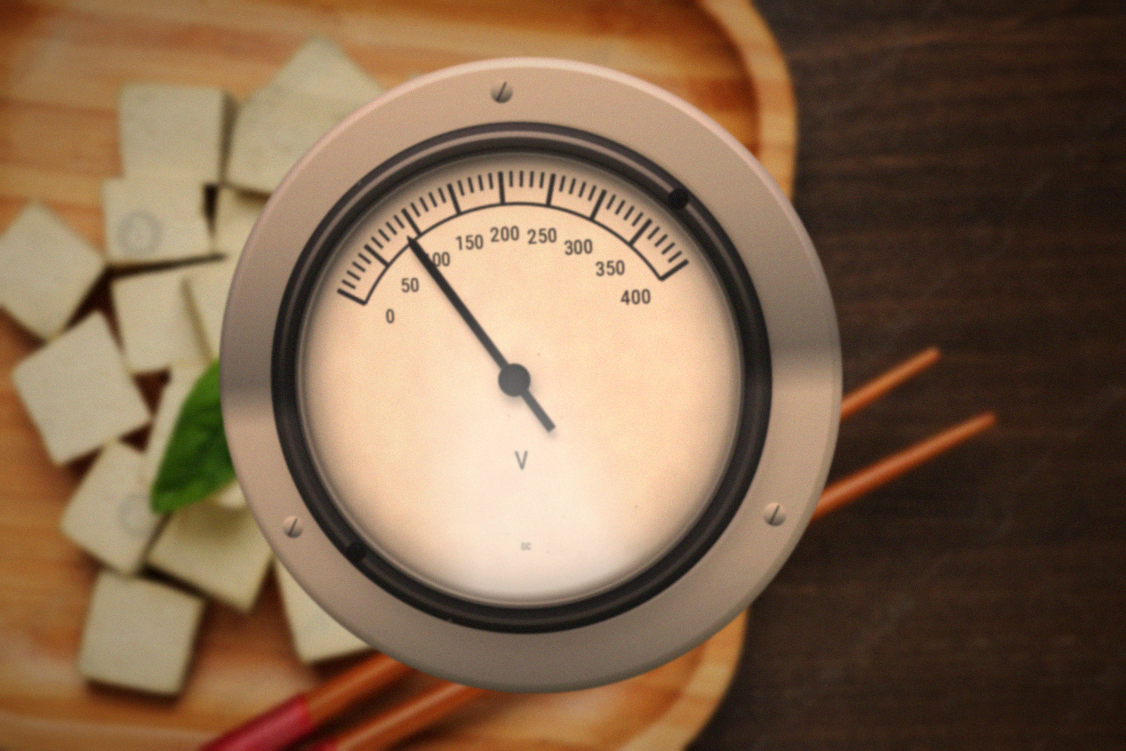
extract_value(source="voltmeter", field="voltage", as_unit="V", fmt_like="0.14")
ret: 90
